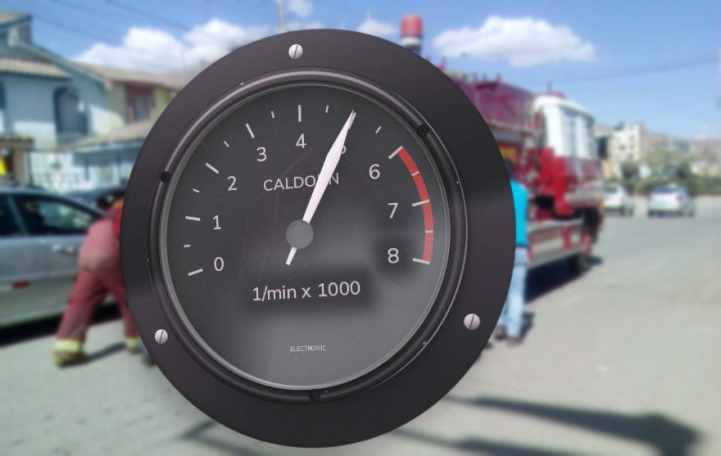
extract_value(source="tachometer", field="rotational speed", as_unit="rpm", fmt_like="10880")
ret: 5000
